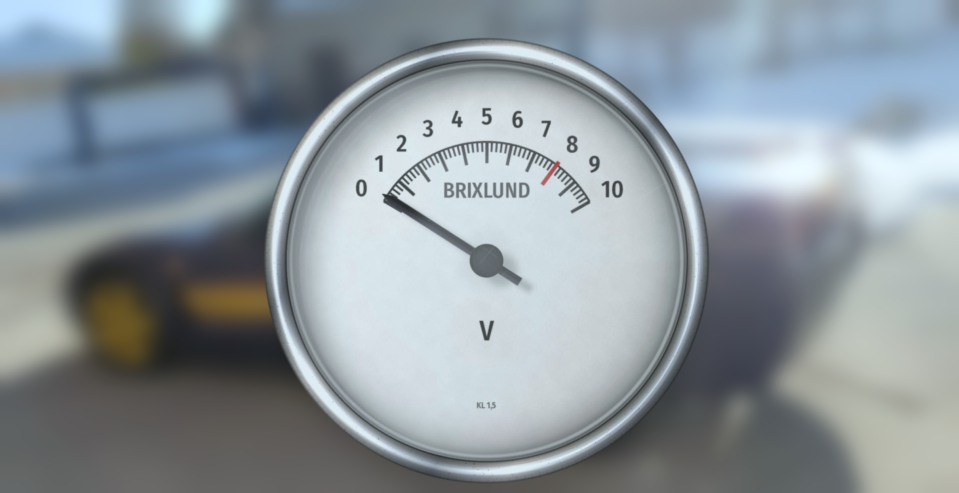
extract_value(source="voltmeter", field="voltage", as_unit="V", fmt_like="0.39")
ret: 0.2
